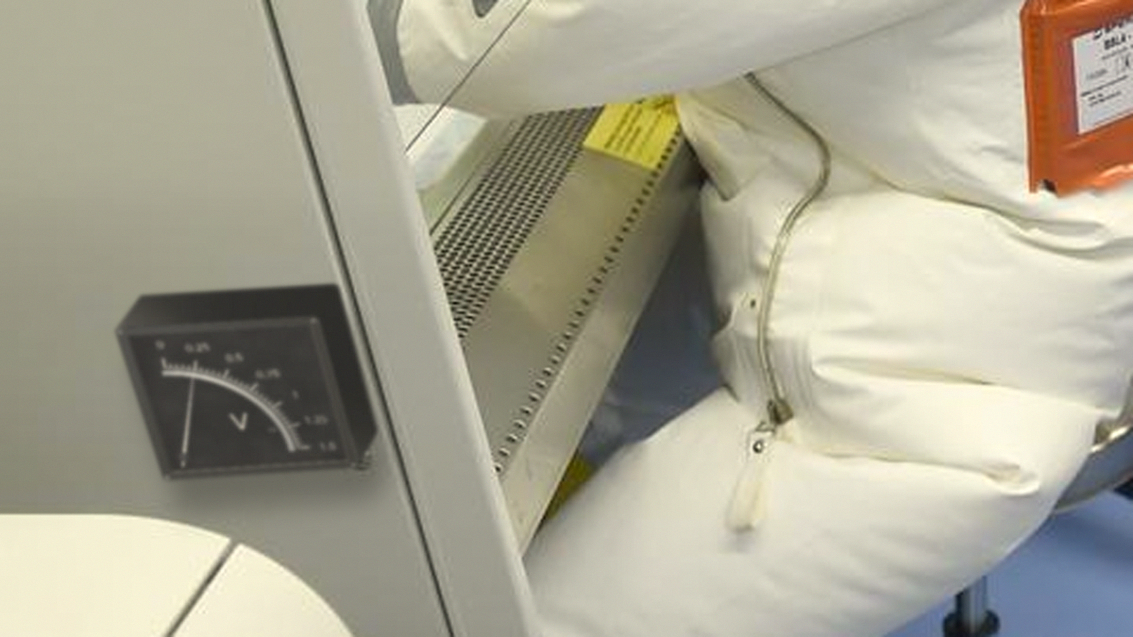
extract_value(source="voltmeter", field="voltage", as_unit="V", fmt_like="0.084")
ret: 0.25
